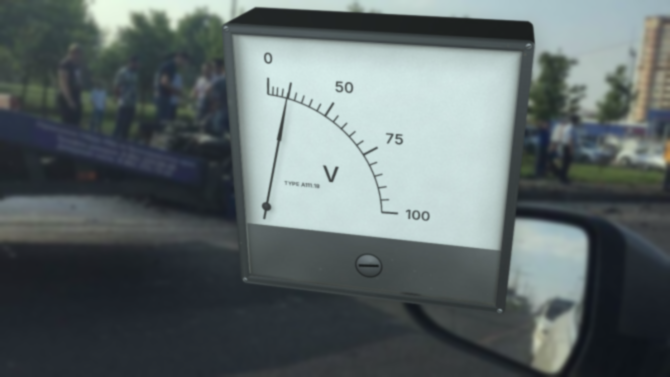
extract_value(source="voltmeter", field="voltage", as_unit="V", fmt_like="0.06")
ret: 25
